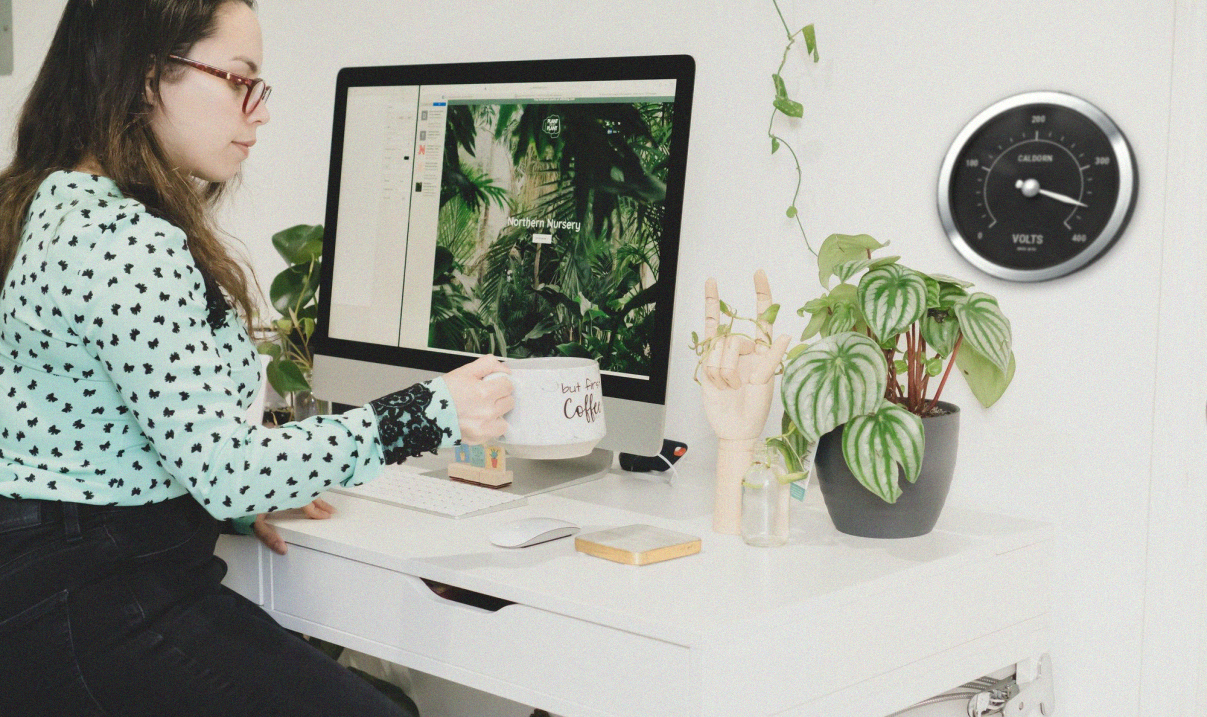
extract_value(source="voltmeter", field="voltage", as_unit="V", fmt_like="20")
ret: 360
